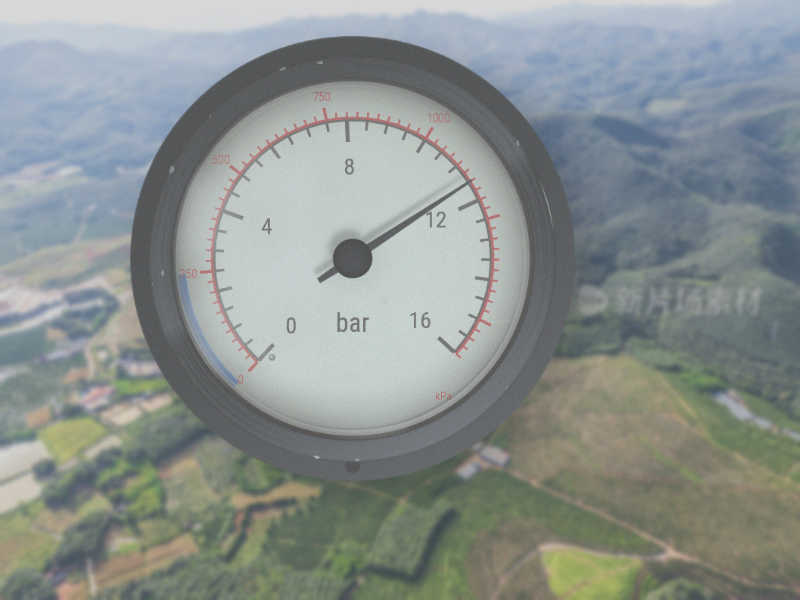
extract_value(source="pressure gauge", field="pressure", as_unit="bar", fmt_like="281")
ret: 11.5
